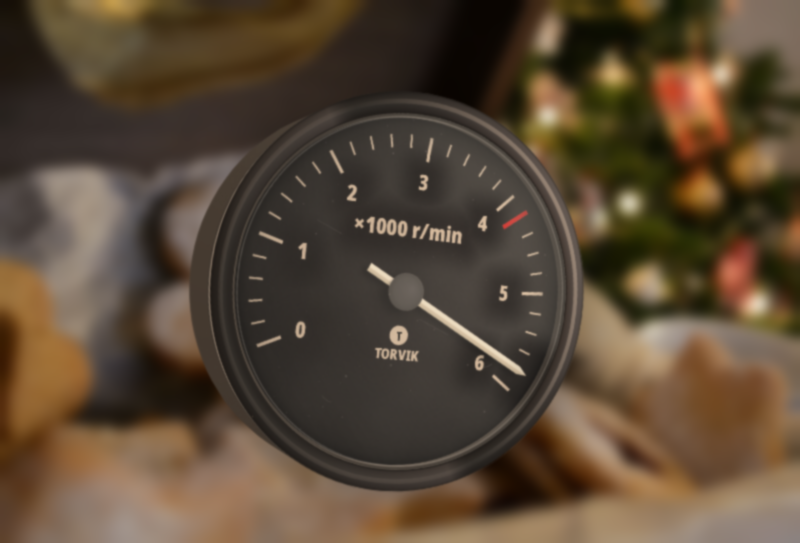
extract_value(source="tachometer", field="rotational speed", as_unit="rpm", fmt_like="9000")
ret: 5800
